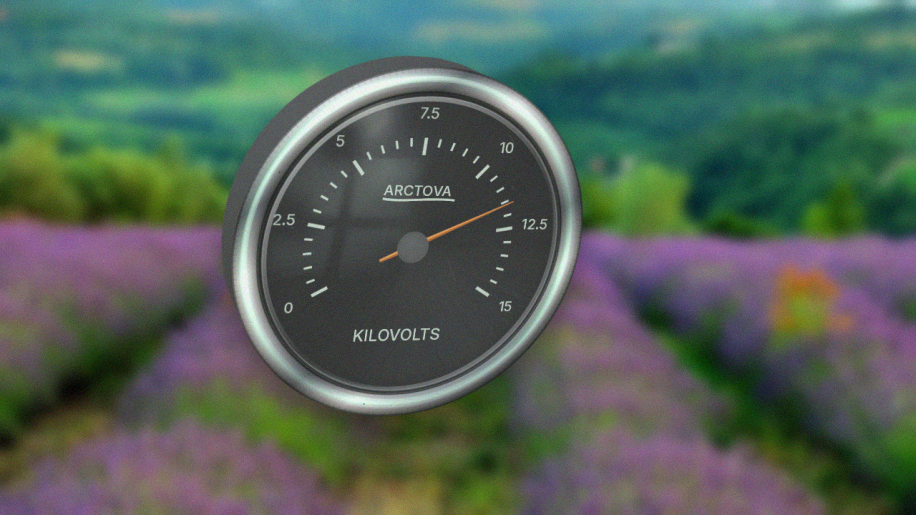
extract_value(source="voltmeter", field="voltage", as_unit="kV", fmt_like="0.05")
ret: 11.5
